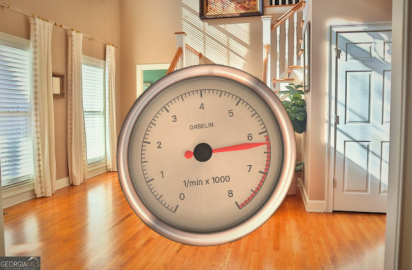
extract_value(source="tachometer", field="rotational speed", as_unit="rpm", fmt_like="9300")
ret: 6300
